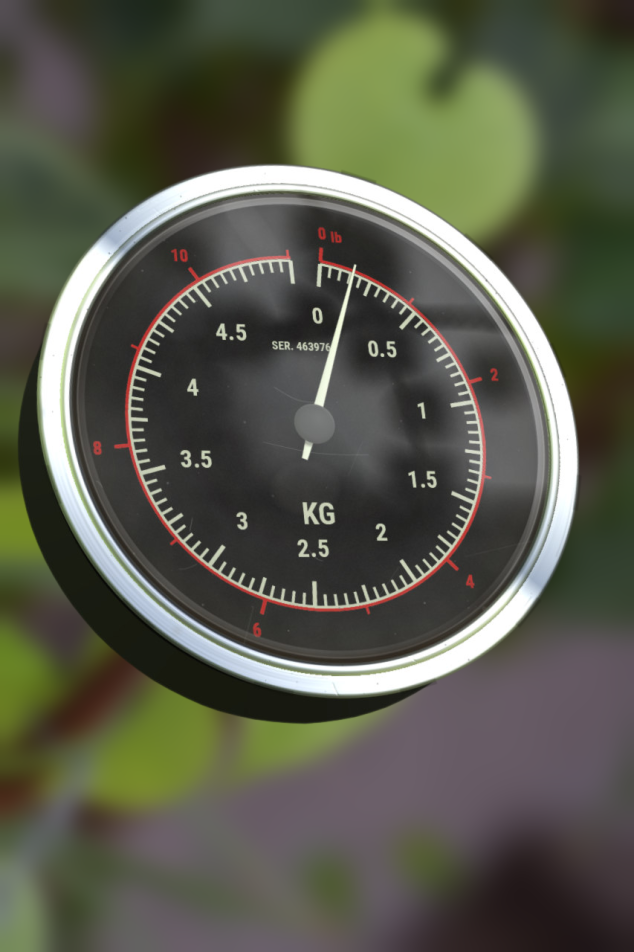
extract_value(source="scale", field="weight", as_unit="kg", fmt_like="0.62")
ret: 0.15
